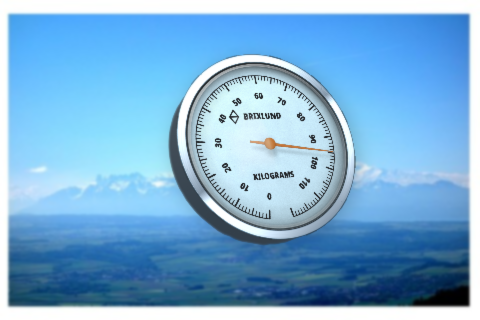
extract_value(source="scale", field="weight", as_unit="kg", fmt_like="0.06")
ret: 95
